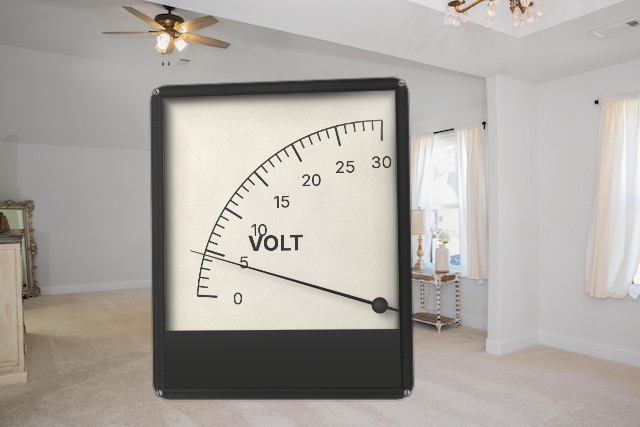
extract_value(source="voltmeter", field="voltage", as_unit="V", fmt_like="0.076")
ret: 4.5
